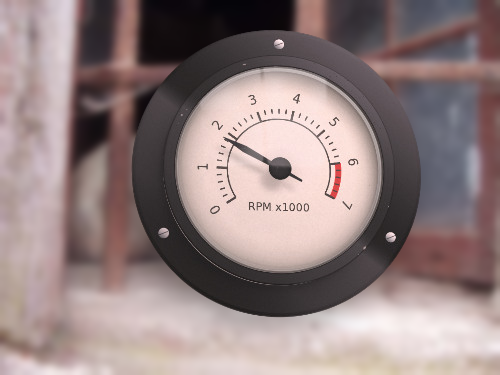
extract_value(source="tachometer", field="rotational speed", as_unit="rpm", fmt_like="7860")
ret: 1800
